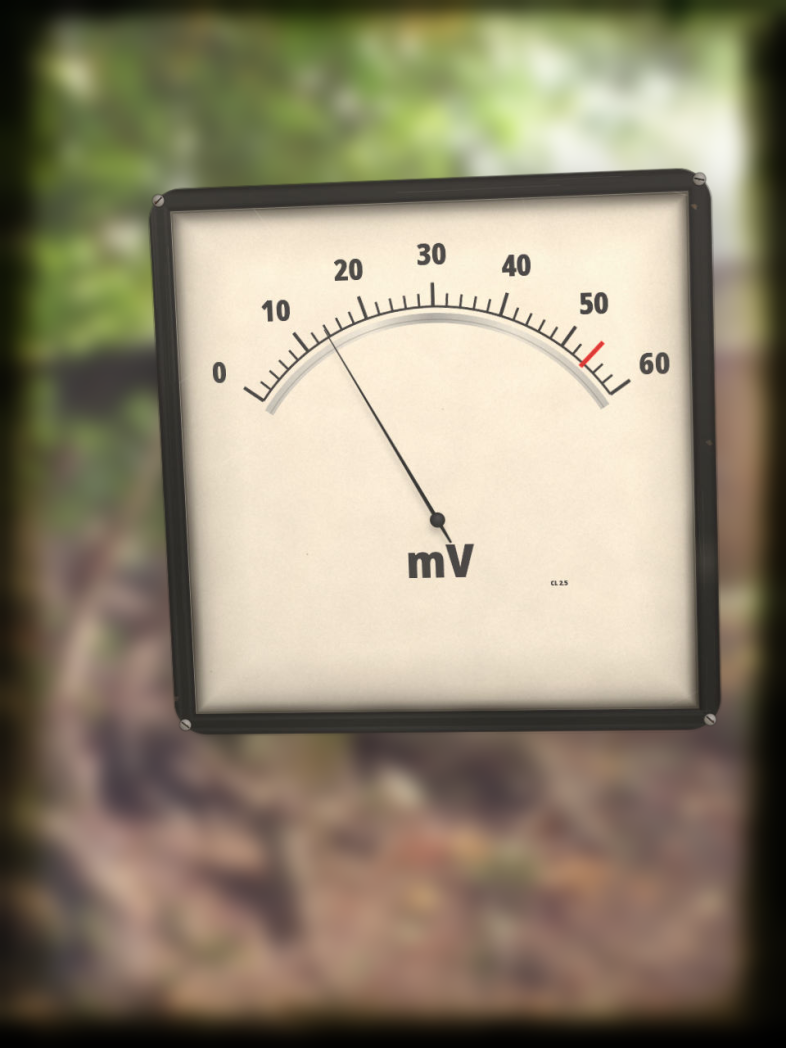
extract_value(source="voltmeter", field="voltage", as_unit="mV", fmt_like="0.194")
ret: 14
